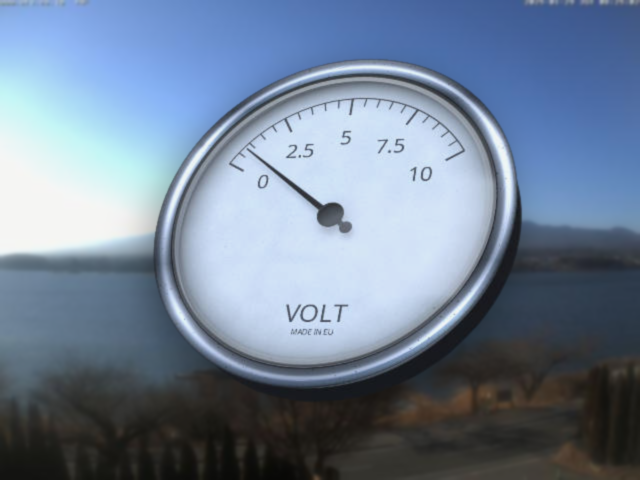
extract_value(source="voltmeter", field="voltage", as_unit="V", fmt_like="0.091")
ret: 0.75
